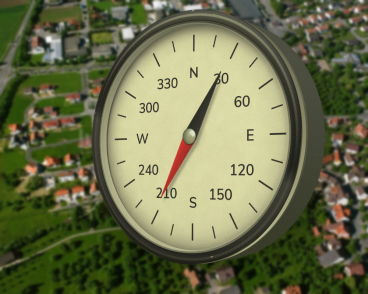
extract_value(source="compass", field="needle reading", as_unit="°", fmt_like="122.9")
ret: 210
